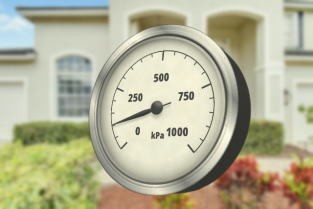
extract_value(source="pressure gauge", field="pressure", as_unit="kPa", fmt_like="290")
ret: 100
